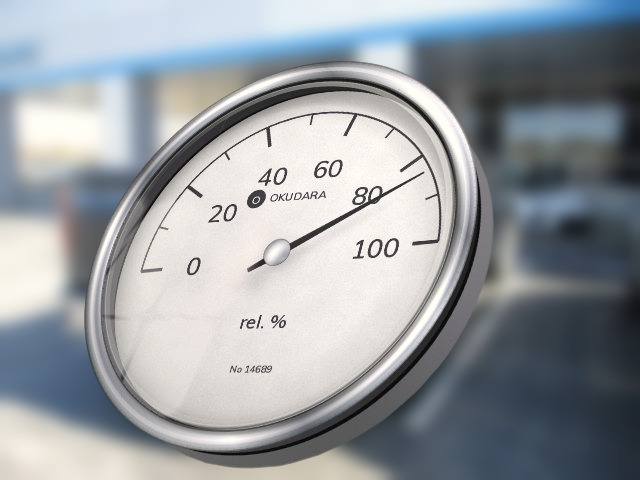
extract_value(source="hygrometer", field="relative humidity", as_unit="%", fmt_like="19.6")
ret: 85
